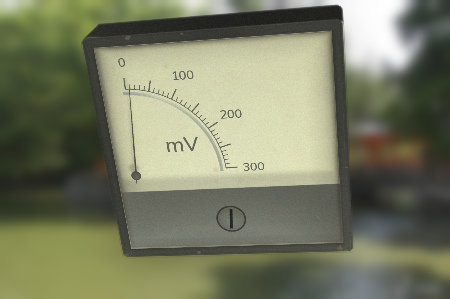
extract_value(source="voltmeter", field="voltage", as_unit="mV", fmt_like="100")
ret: 10
